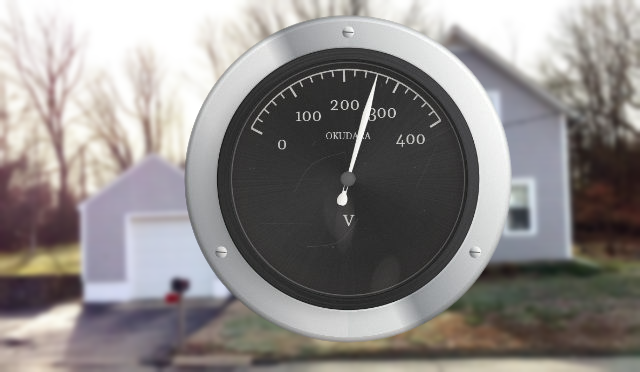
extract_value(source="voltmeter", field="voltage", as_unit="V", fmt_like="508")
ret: 260
